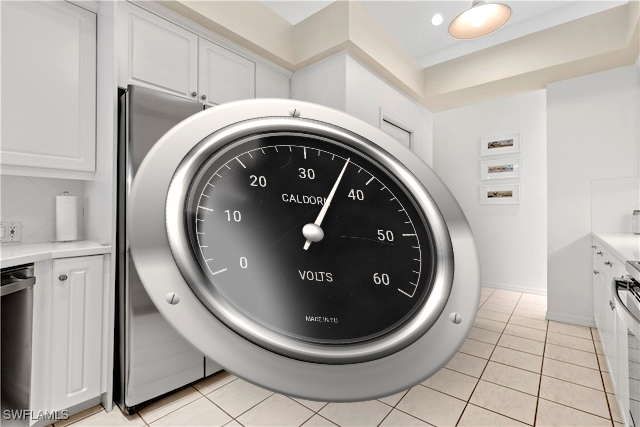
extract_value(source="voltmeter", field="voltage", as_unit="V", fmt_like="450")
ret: 36
